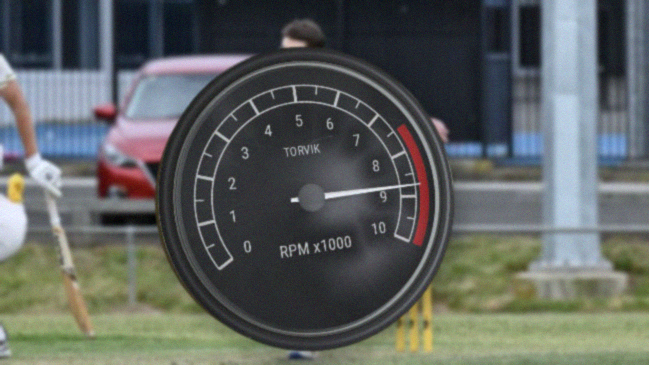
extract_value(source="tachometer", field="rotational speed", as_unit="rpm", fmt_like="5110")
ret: 8750
